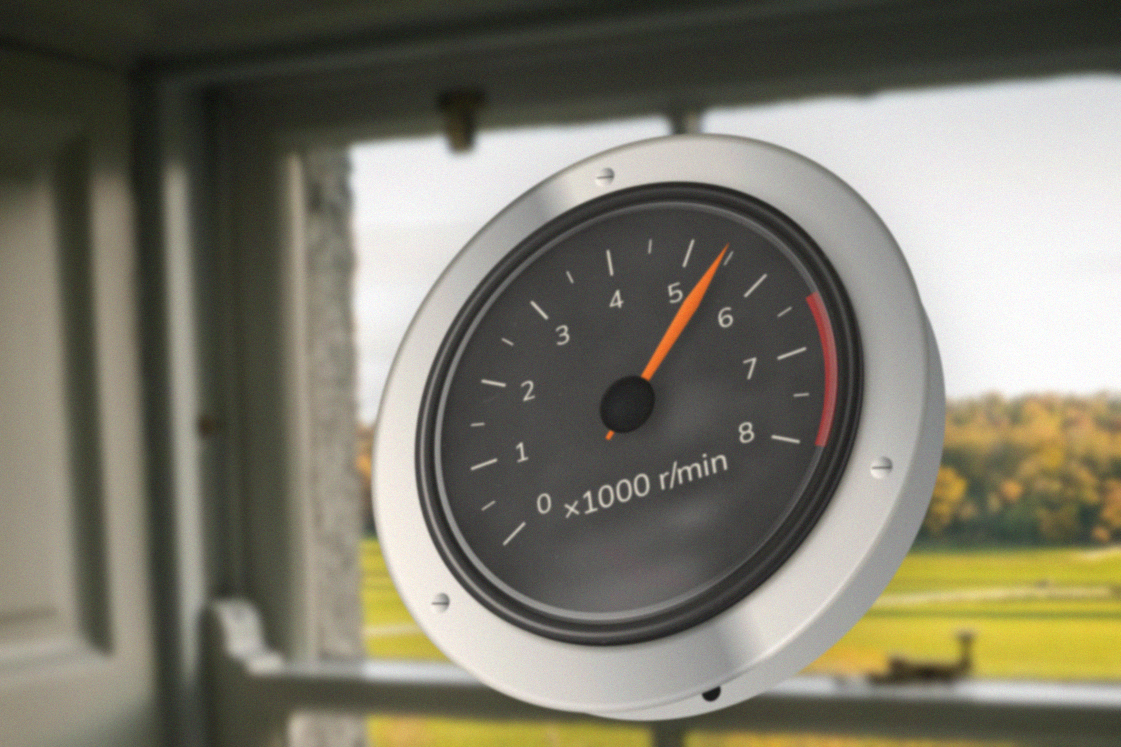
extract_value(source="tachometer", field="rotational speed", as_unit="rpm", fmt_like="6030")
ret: 5500
